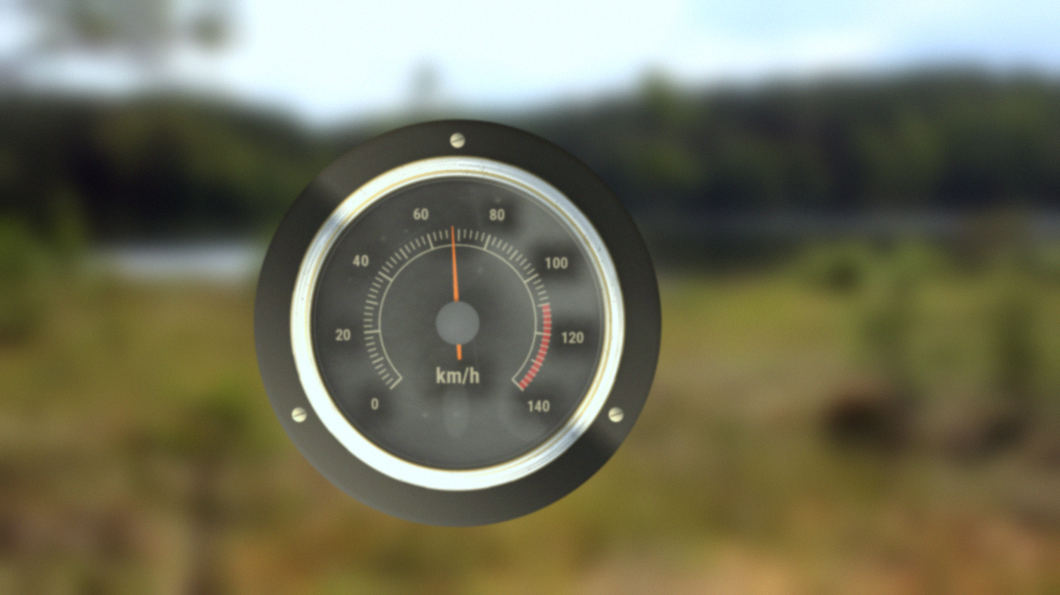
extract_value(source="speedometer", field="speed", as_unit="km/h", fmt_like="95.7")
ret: 68
